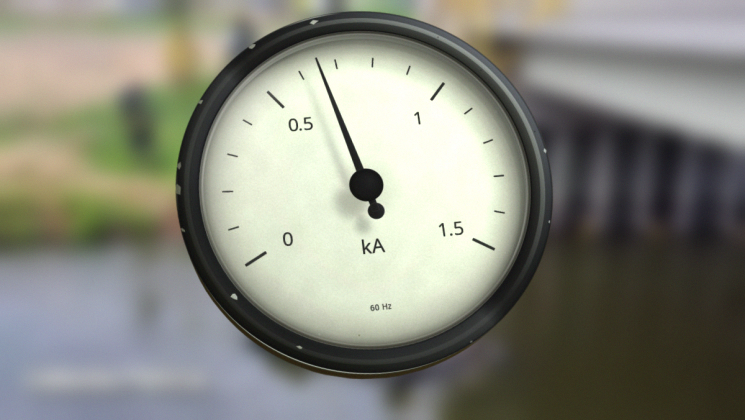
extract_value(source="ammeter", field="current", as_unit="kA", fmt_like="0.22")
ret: 0.65
